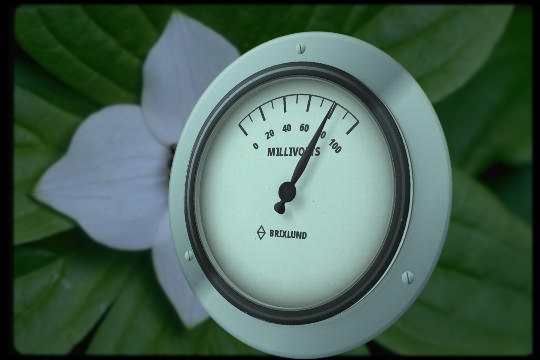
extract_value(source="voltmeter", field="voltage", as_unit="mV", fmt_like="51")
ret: 80
